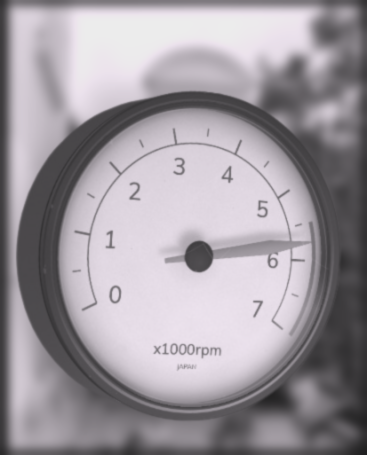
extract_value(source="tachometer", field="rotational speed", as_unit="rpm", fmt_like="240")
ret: 5750
